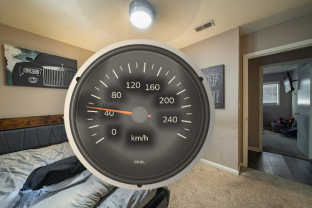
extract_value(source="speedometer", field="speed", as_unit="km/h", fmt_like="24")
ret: 45
